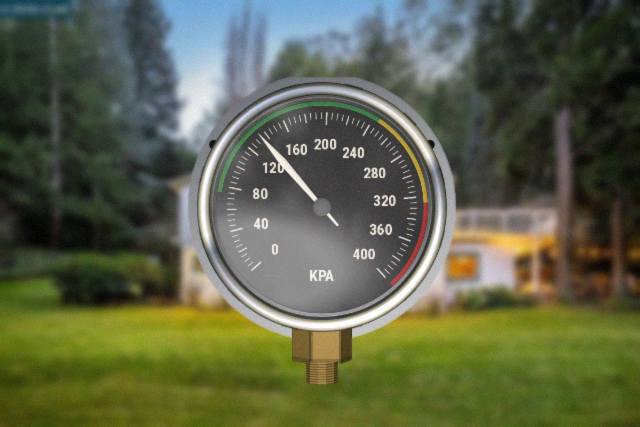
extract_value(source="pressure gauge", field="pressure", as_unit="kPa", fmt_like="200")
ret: 135
